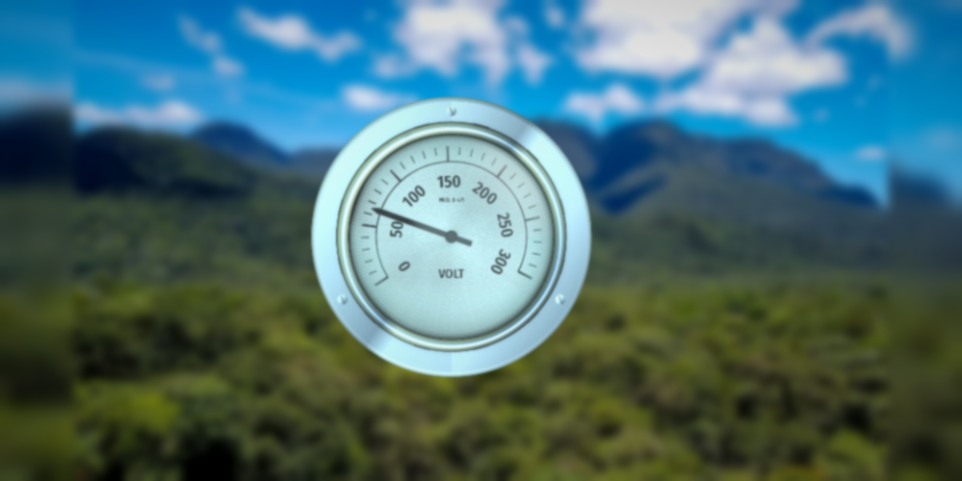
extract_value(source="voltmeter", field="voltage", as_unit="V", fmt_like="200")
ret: 65
